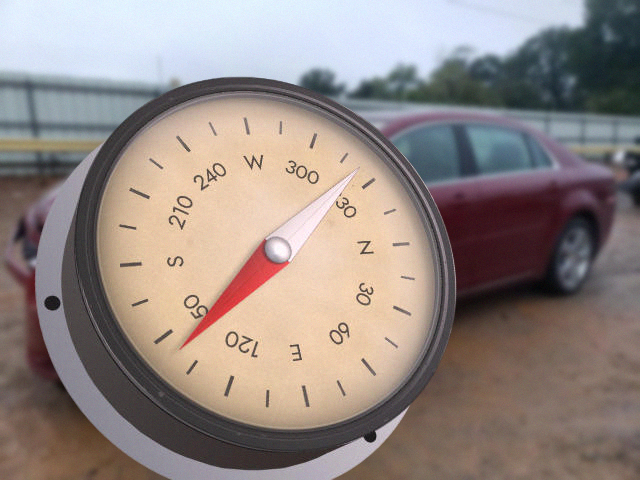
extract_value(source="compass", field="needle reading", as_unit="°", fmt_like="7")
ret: 142.5
